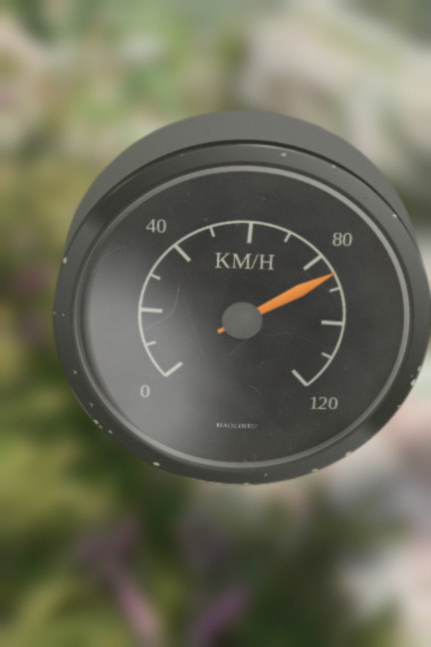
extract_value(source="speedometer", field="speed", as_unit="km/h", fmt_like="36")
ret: 85
